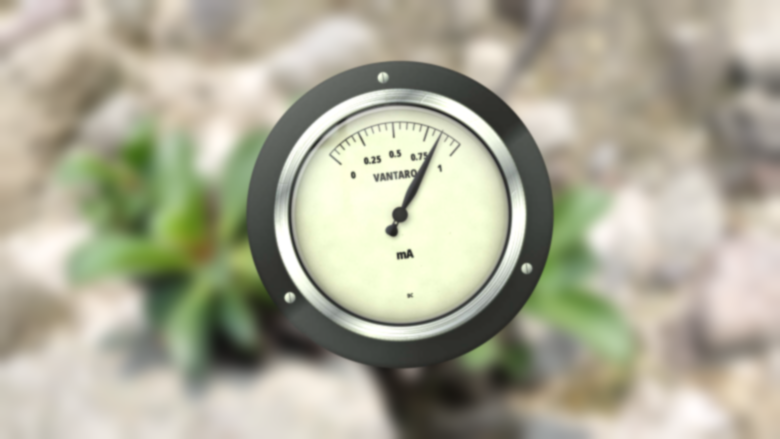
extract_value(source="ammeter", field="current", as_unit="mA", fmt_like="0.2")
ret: 0.85
